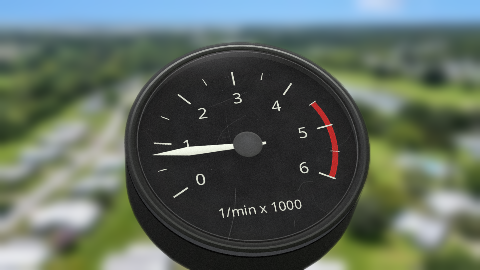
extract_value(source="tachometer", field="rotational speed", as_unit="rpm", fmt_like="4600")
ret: 750
